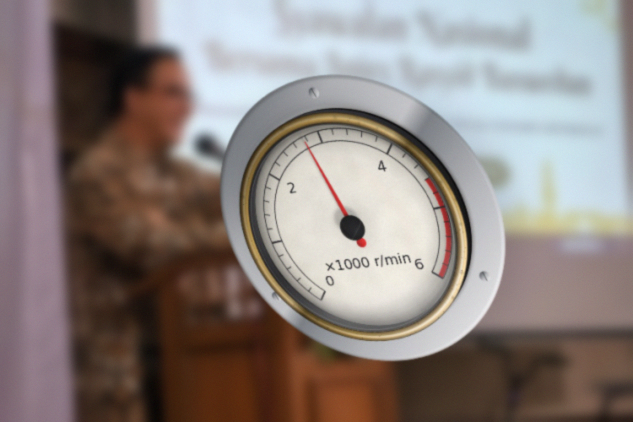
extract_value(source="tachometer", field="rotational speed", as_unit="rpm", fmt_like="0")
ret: 2800
